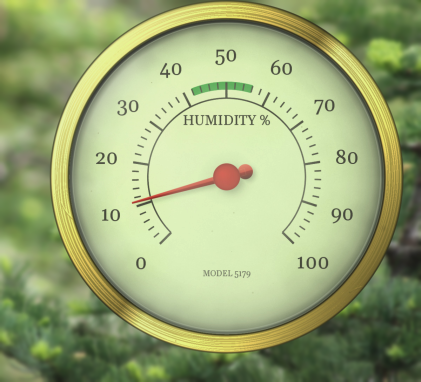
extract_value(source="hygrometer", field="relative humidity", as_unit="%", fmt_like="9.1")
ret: 11
